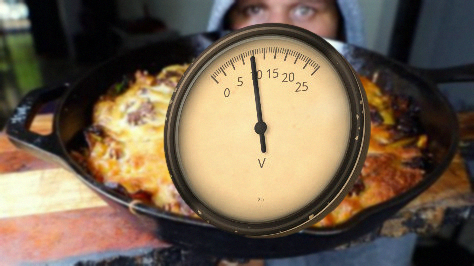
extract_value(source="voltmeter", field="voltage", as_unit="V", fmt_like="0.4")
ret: 10
